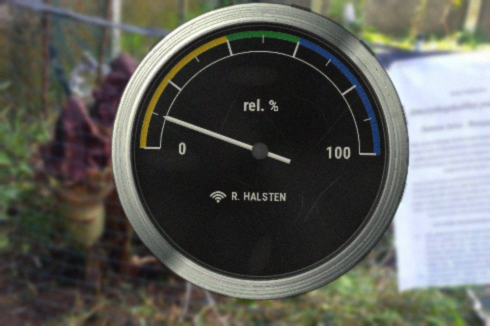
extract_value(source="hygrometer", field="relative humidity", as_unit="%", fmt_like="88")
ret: 10
